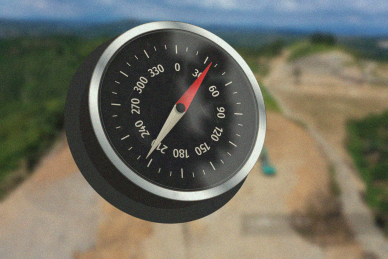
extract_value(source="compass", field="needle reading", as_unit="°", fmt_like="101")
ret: 35
